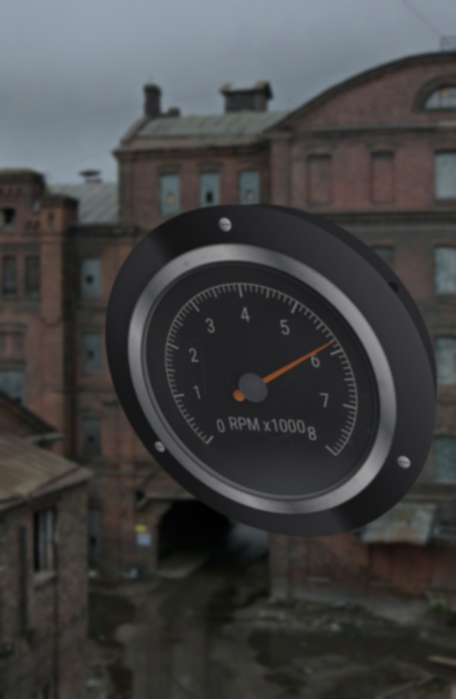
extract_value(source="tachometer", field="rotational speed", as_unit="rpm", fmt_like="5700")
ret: 5800
